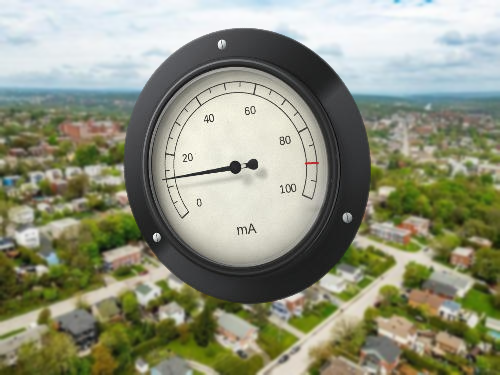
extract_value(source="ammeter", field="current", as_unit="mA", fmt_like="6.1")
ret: 12.5
